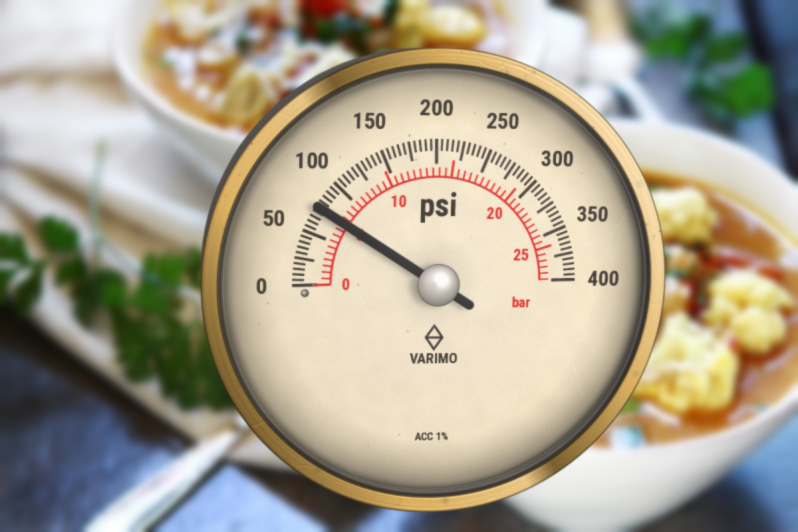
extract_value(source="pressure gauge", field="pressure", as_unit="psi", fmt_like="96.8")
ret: 75
